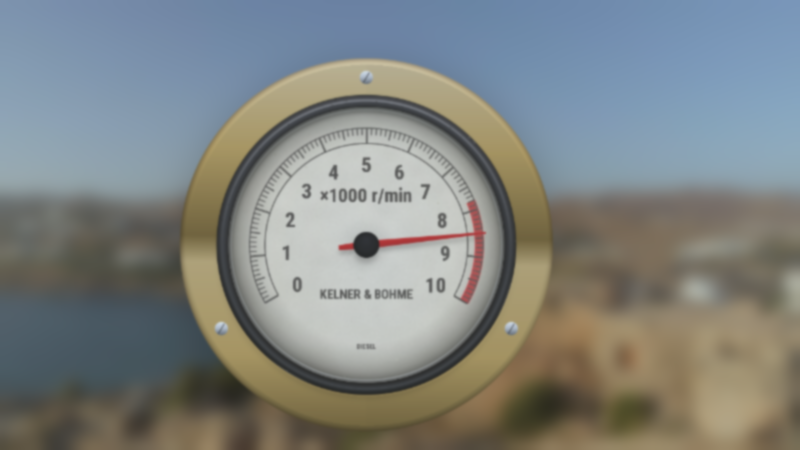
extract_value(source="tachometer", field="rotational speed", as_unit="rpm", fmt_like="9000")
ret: 8500
